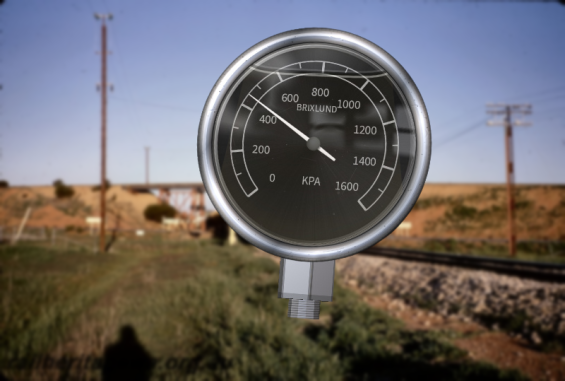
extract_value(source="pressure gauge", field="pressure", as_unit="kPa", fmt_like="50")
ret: 450
